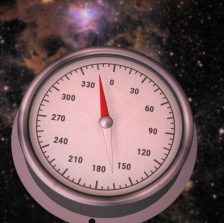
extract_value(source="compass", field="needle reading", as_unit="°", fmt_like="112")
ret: 345
